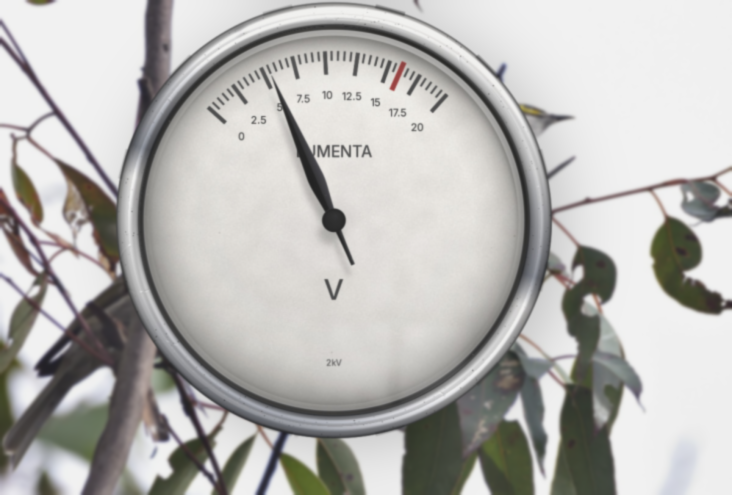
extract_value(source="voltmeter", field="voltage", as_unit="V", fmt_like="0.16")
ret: 5.5
